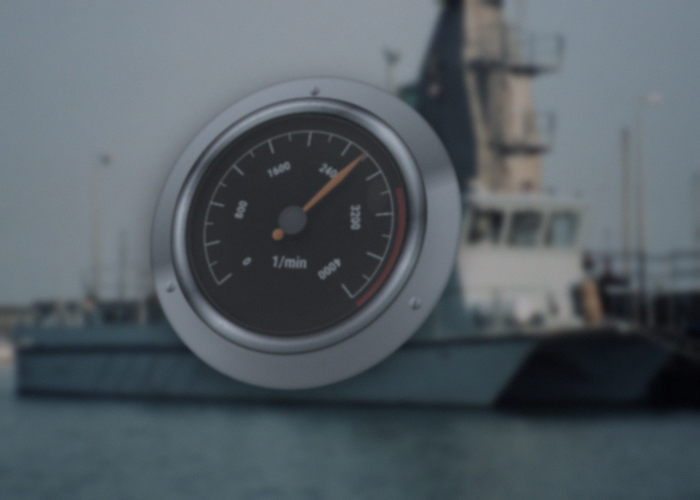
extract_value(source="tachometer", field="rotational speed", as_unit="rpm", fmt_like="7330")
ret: 2600
